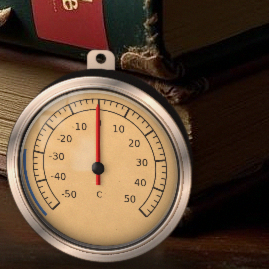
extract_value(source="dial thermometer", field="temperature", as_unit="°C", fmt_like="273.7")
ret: 0
